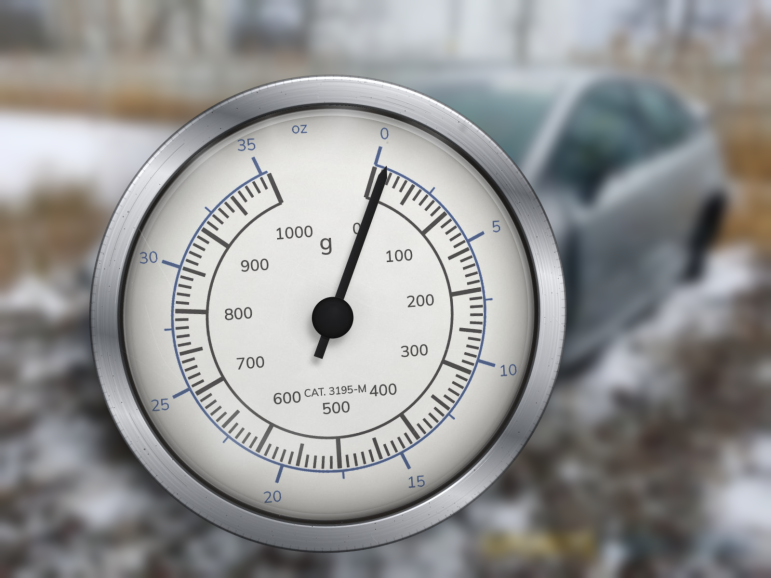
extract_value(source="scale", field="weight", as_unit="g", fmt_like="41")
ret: 10
